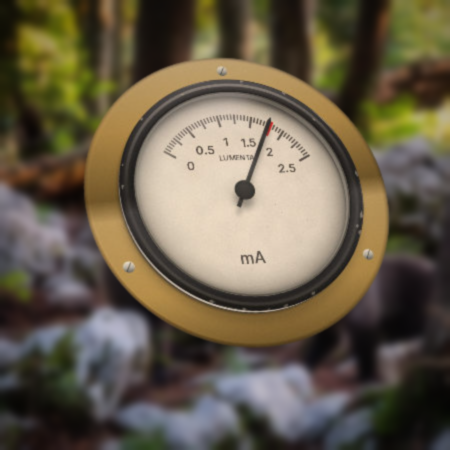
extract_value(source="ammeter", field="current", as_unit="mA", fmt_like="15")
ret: 1.75
